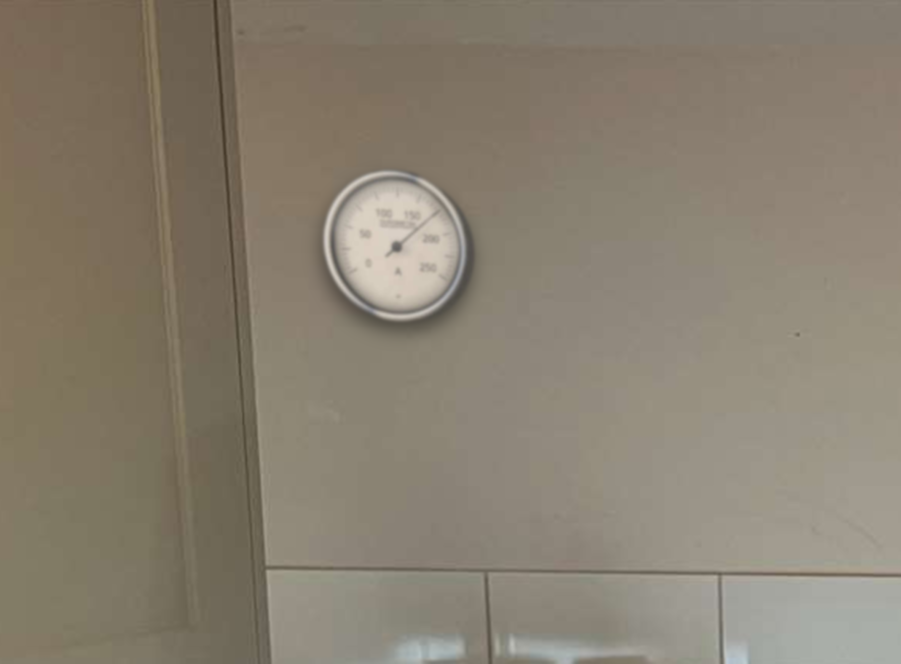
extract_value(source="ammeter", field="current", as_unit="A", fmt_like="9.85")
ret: 175
